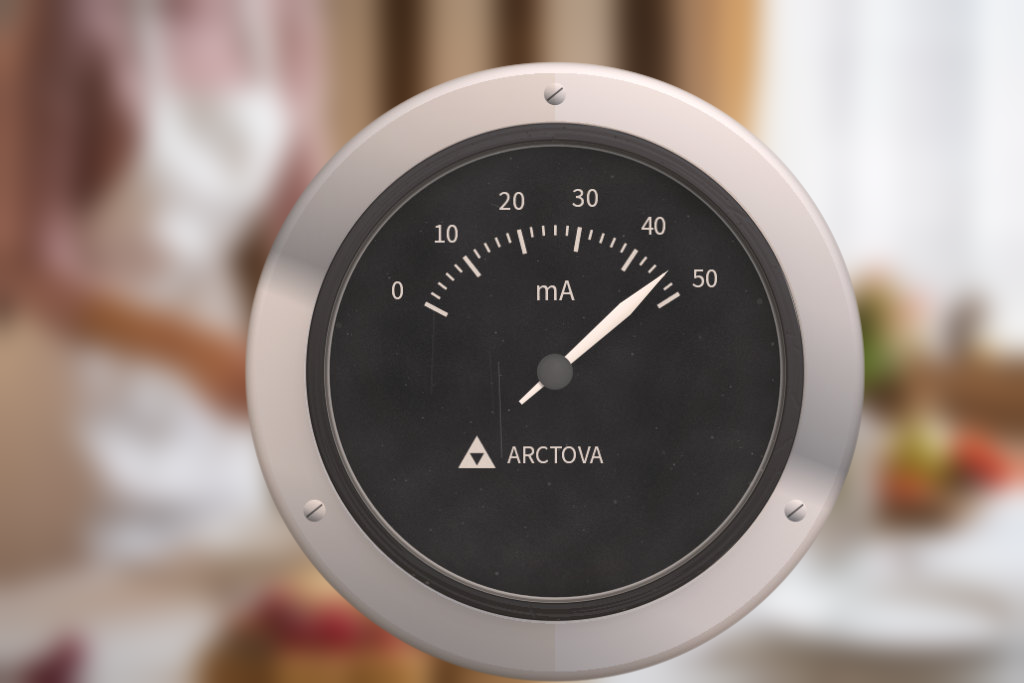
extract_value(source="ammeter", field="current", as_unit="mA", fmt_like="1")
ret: 46
